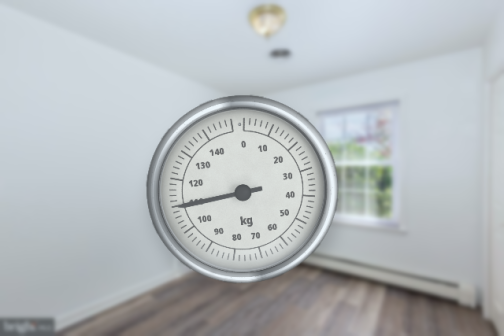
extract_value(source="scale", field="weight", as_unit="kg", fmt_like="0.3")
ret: 110
